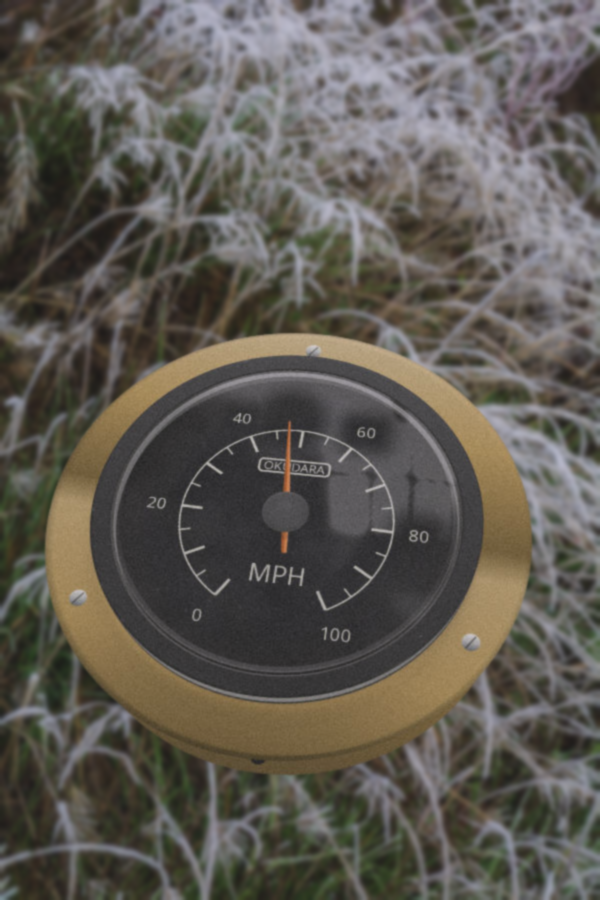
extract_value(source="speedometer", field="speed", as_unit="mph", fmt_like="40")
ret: 47.5
